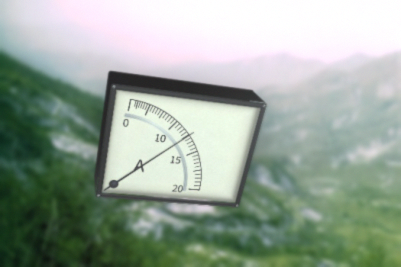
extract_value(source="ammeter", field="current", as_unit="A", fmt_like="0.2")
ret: 12.5
